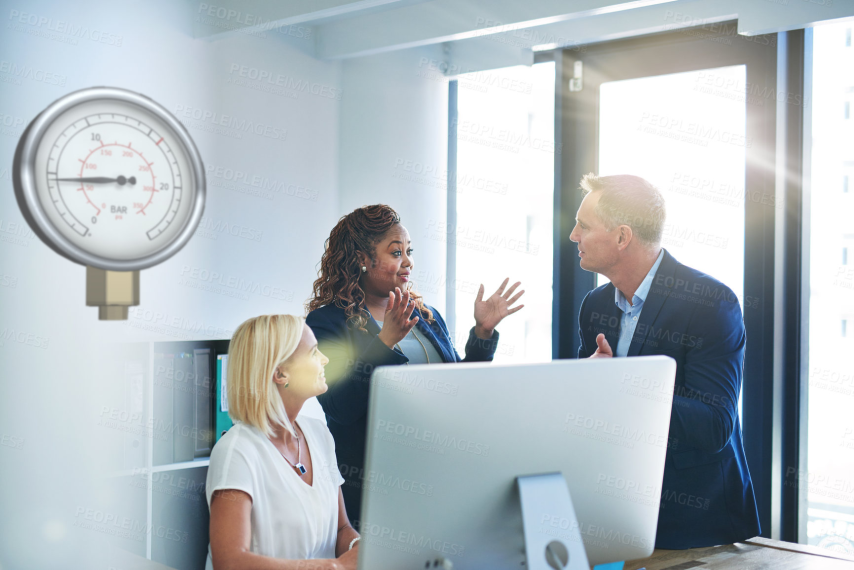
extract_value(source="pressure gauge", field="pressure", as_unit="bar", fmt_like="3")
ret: 4.5
